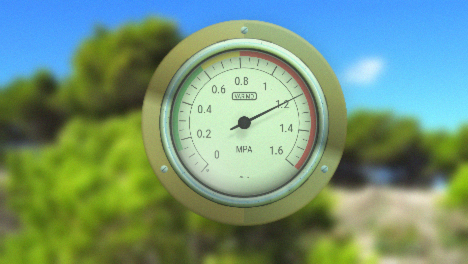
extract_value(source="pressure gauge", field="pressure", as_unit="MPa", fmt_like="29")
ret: 1.2
